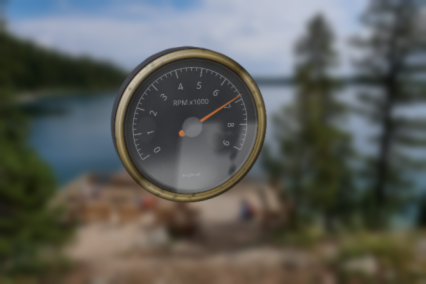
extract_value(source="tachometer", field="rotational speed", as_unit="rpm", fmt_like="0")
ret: 6800
